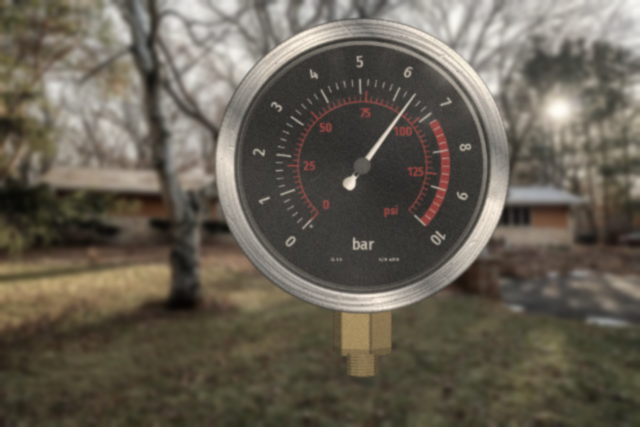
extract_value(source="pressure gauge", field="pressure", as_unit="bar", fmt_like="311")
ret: 6.4
